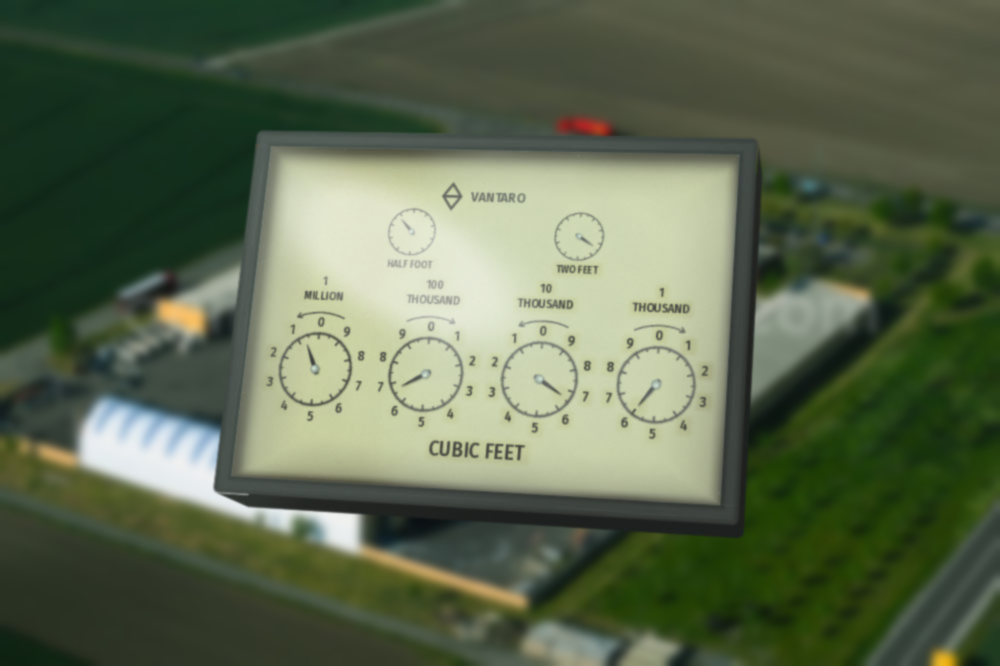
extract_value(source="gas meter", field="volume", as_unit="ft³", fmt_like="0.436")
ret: 66600
